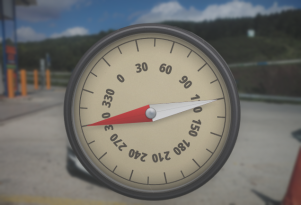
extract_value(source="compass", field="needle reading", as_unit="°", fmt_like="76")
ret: 300
